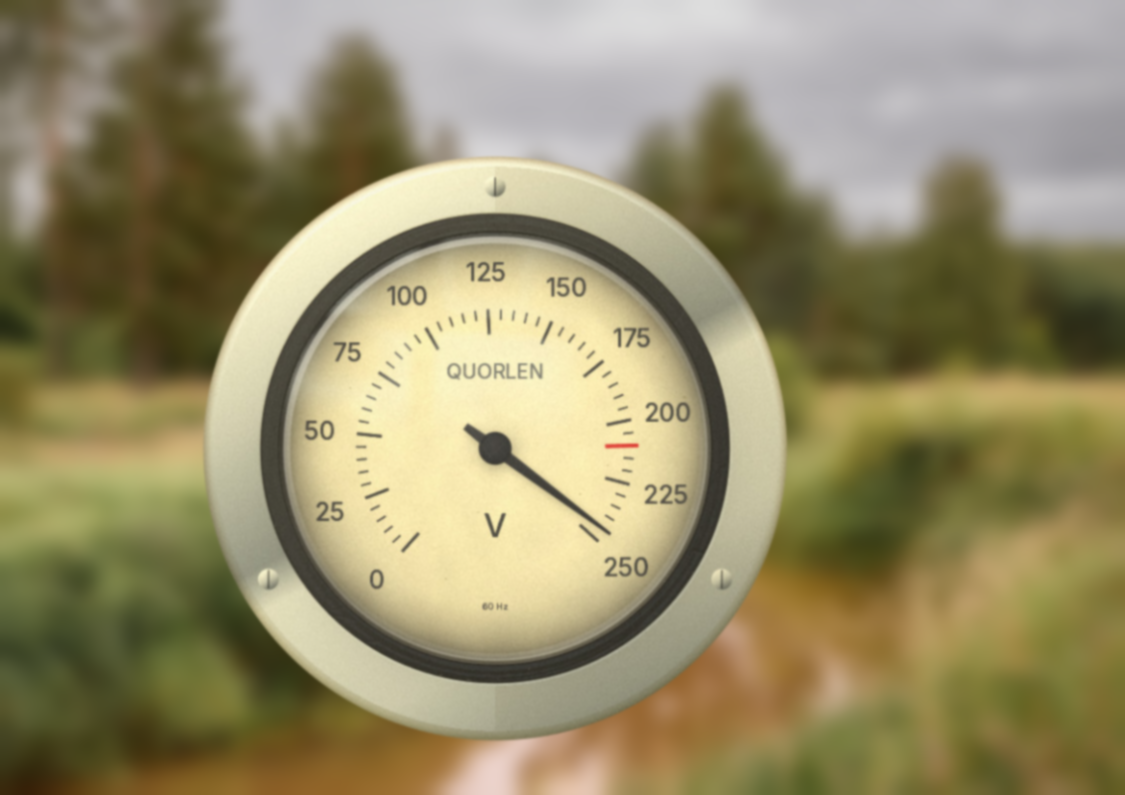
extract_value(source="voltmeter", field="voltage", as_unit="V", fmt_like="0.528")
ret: 245
